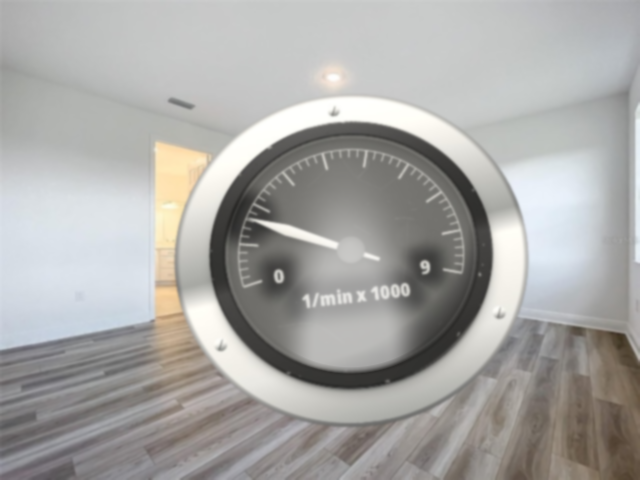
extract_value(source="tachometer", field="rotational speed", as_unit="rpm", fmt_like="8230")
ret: 1600
